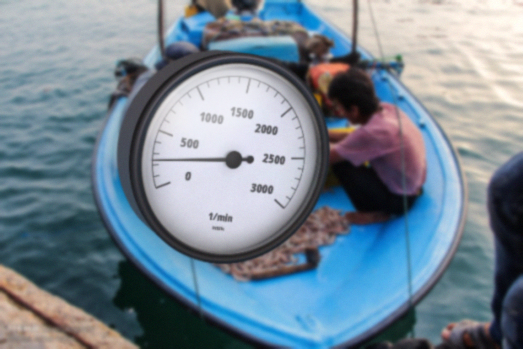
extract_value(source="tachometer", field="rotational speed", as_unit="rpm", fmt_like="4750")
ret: 250
